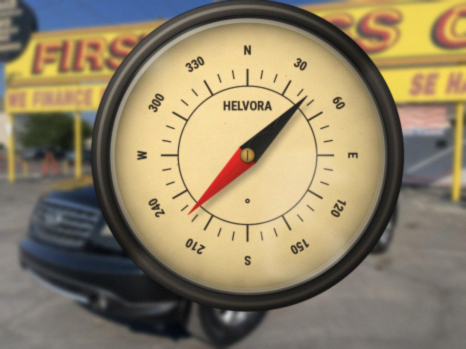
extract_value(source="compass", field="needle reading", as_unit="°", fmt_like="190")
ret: 225
